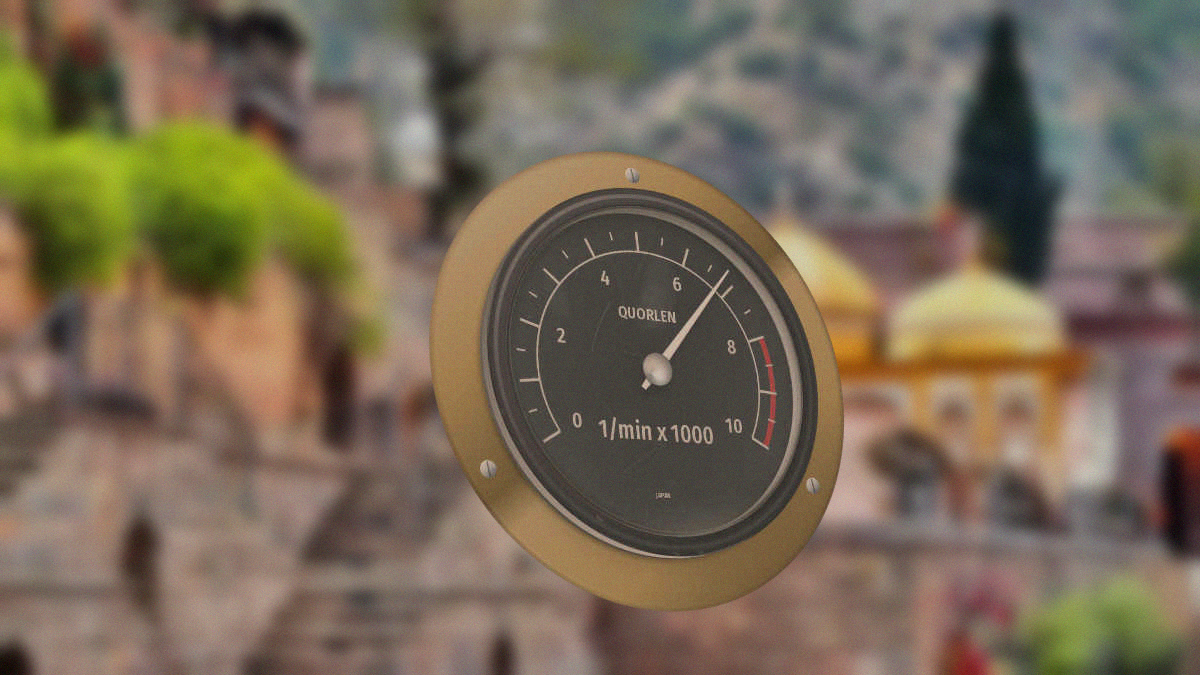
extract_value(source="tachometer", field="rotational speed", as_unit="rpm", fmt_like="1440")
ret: 6750
